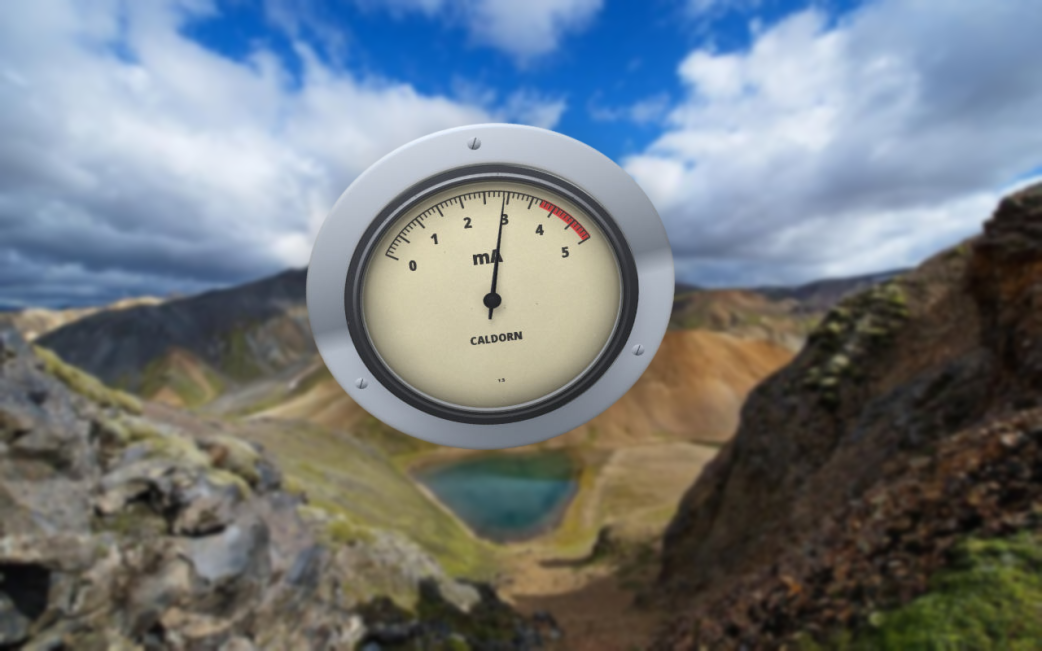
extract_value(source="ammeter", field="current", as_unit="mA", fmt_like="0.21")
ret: 2.9
